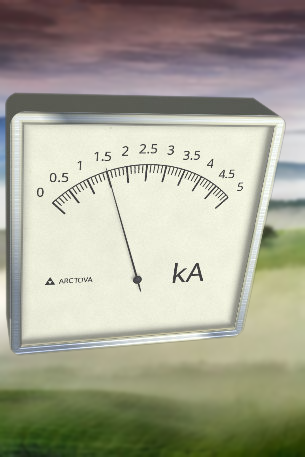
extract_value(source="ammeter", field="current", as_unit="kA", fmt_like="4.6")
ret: 1.5
